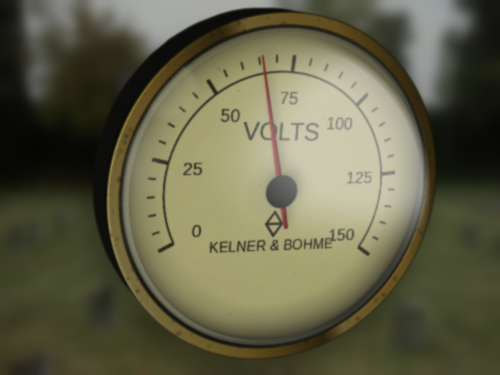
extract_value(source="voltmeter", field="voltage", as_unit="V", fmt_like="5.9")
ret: 65
